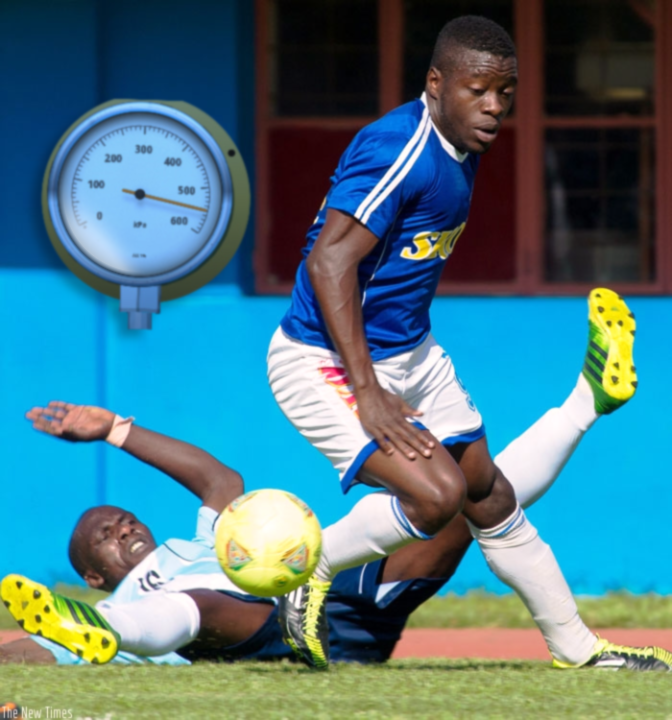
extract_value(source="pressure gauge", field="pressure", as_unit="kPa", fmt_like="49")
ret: 550
